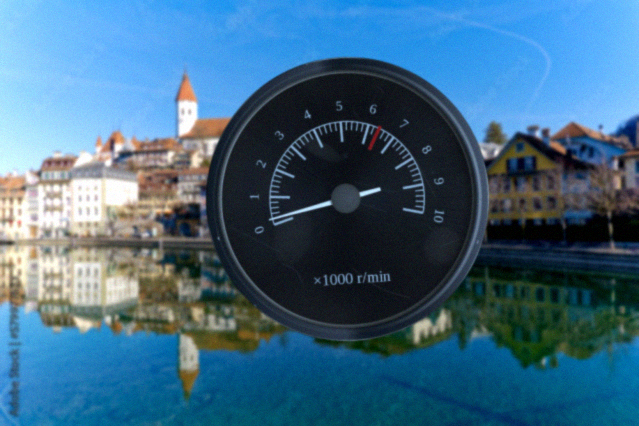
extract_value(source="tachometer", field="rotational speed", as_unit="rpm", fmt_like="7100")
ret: 200
